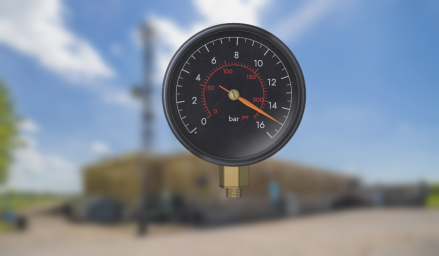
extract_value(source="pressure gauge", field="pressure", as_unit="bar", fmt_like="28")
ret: 15
